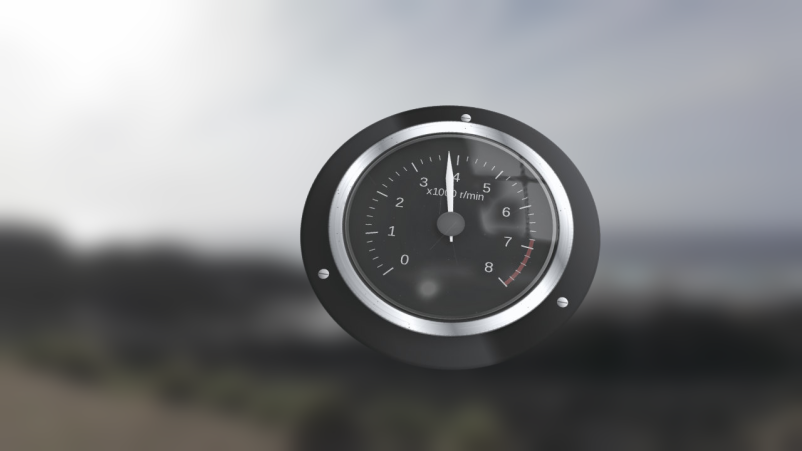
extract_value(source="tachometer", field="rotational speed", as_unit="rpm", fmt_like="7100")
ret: 3800
